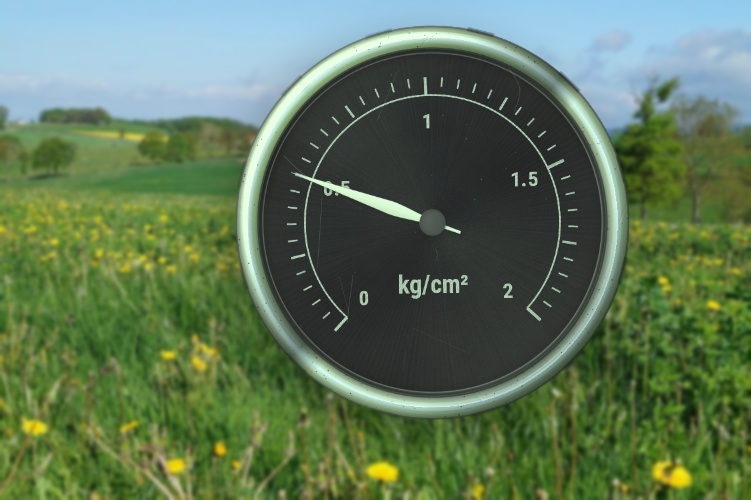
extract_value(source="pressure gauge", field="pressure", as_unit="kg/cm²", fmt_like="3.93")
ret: 0.5
